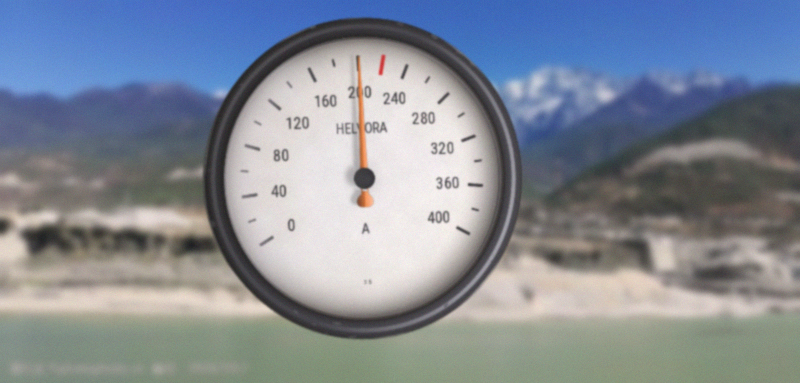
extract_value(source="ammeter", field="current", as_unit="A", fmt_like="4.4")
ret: 200
